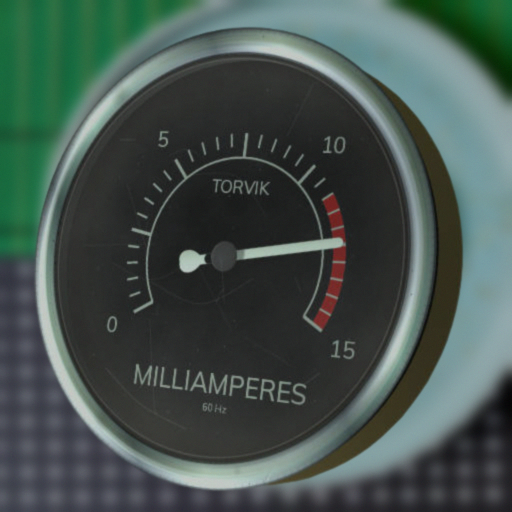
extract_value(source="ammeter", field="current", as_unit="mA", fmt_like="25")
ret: 12.5
